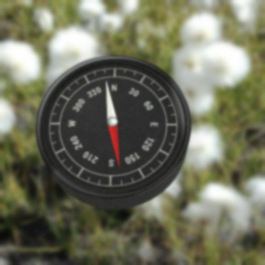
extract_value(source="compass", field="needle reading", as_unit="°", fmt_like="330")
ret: 170
